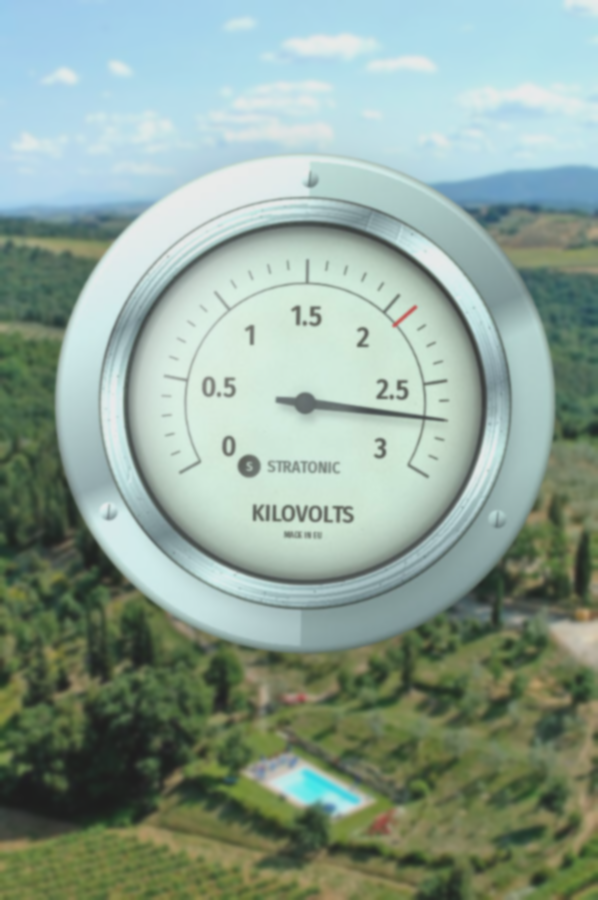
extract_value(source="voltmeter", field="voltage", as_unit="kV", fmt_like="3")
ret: 2.7
